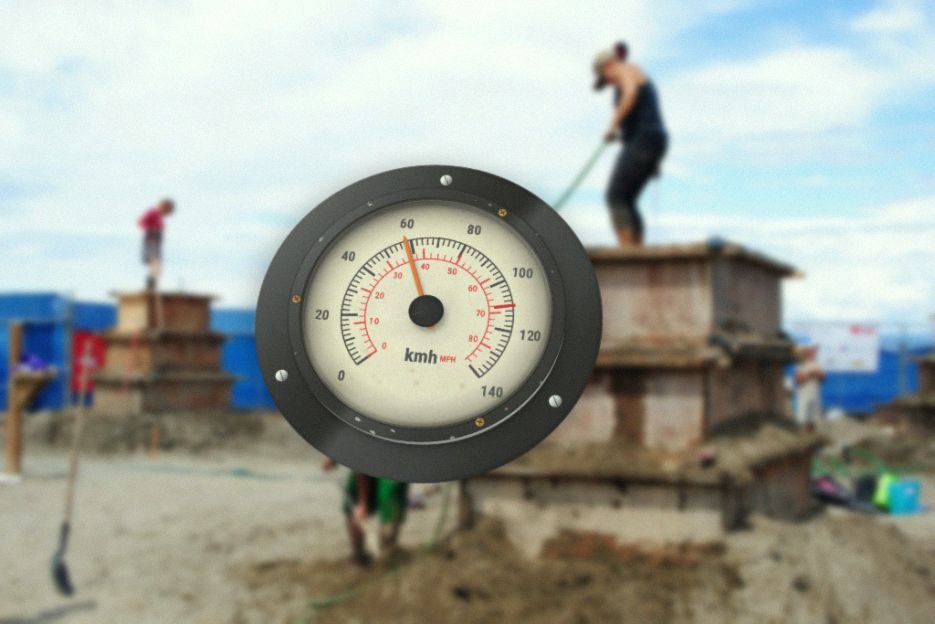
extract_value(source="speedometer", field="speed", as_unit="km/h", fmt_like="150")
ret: 58
